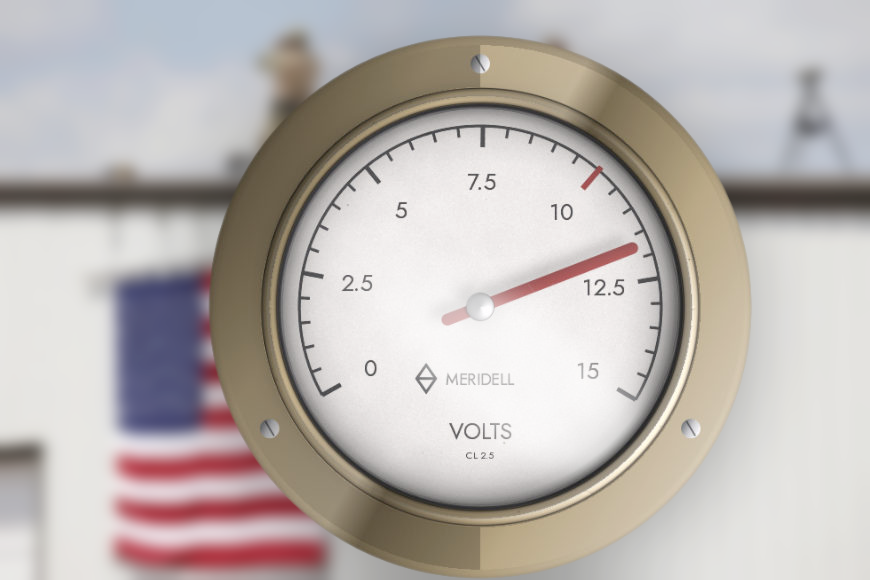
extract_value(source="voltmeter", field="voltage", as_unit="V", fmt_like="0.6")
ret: 11.75
